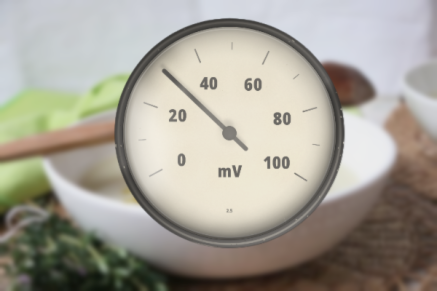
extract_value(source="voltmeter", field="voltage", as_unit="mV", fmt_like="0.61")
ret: 30
